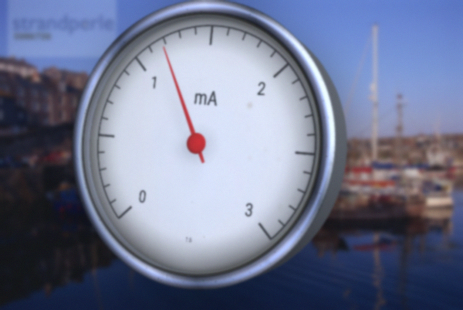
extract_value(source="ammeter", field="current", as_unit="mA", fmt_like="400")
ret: 1.2
